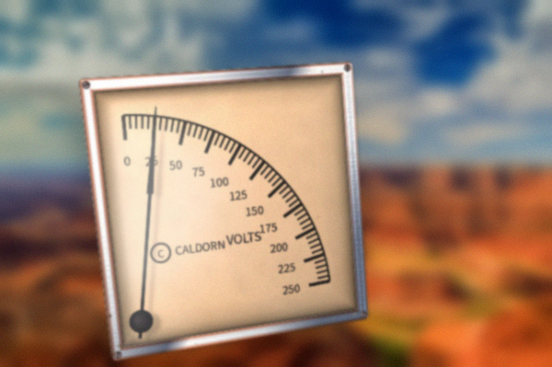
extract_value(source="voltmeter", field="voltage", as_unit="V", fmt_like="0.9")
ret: 25
